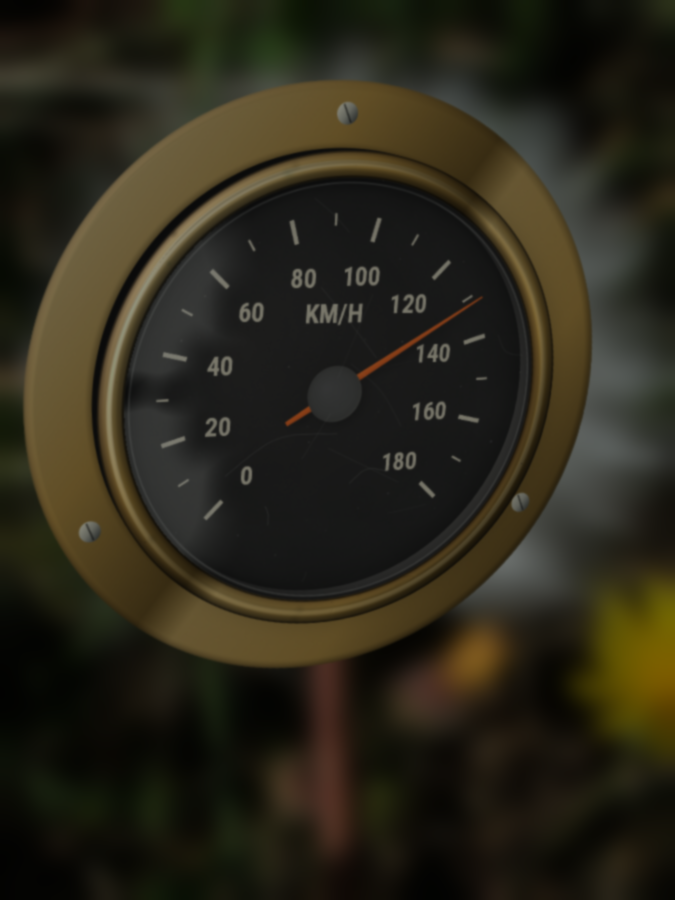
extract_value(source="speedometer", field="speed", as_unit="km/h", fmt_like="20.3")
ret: 130
